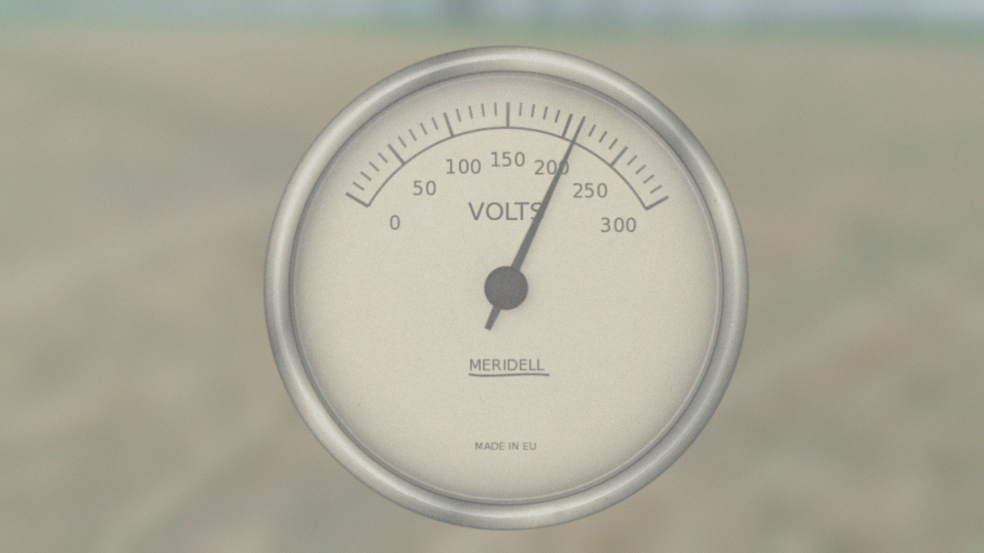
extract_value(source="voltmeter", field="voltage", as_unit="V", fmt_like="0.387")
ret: 210
